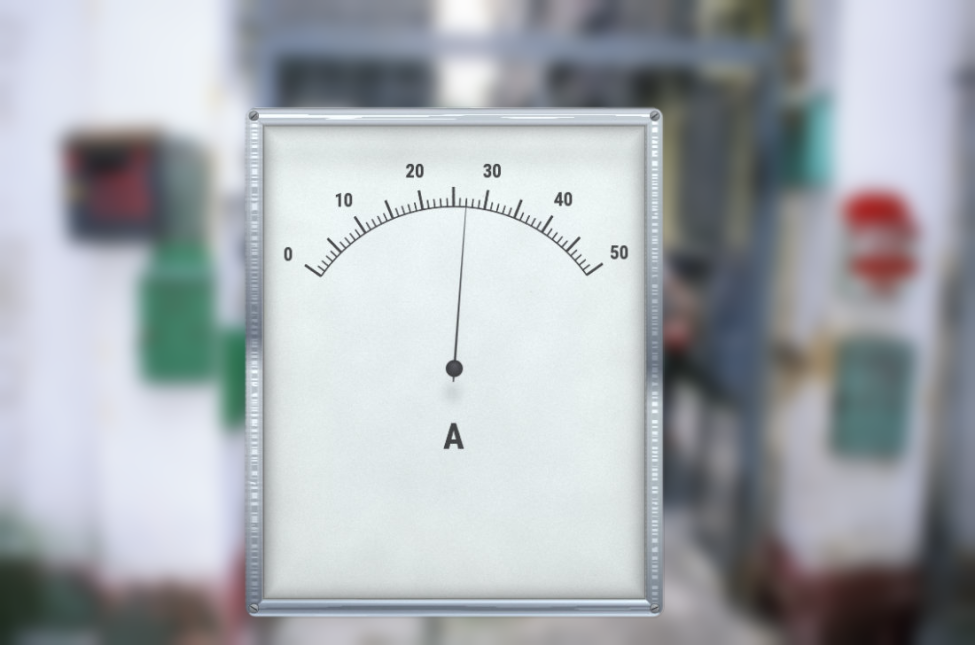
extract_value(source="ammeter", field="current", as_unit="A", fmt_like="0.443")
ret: 27
